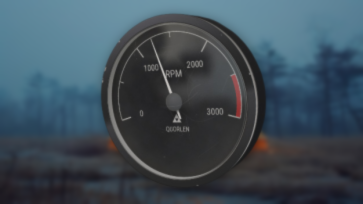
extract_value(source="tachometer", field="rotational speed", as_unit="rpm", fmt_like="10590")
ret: 1250
